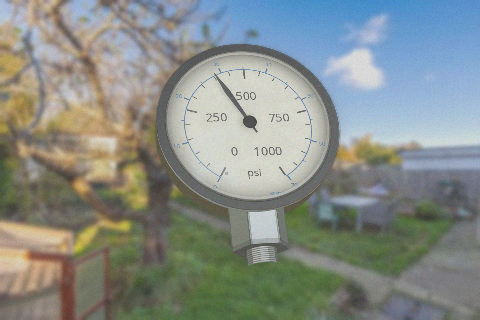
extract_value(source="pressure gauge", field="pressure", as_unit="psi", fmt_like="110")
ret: 400
